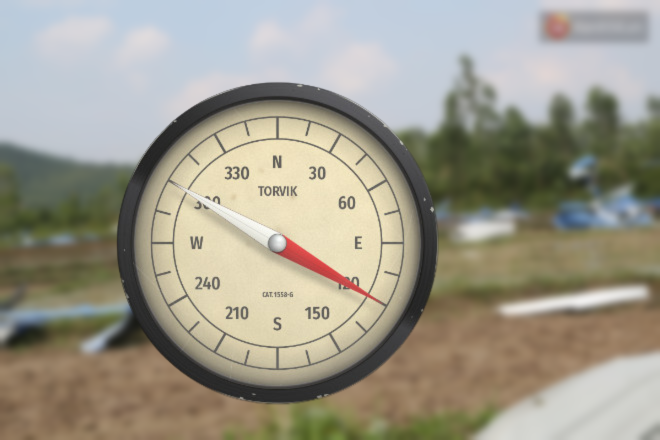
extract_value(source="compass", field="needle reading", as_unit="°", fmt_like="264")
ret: 120
